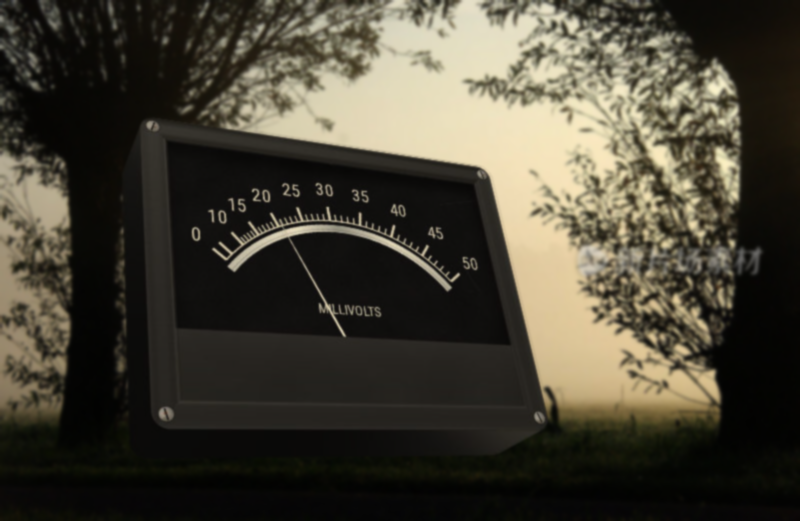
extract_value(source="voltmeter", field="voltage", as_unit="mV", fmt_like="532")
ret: 20
